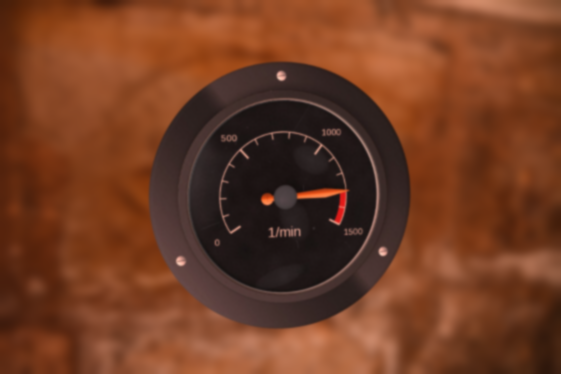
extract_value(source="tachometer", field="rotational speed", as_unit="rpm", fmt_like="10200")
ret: 1300
